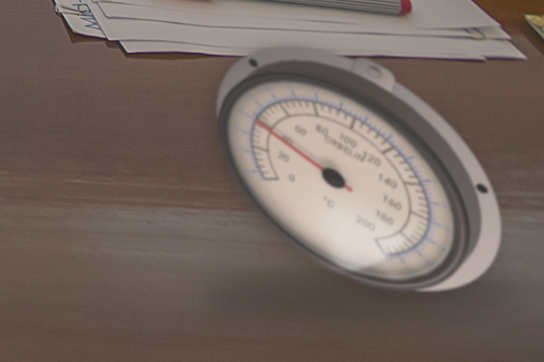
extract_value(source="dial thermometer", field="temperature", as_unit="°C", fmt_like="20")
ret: 40
